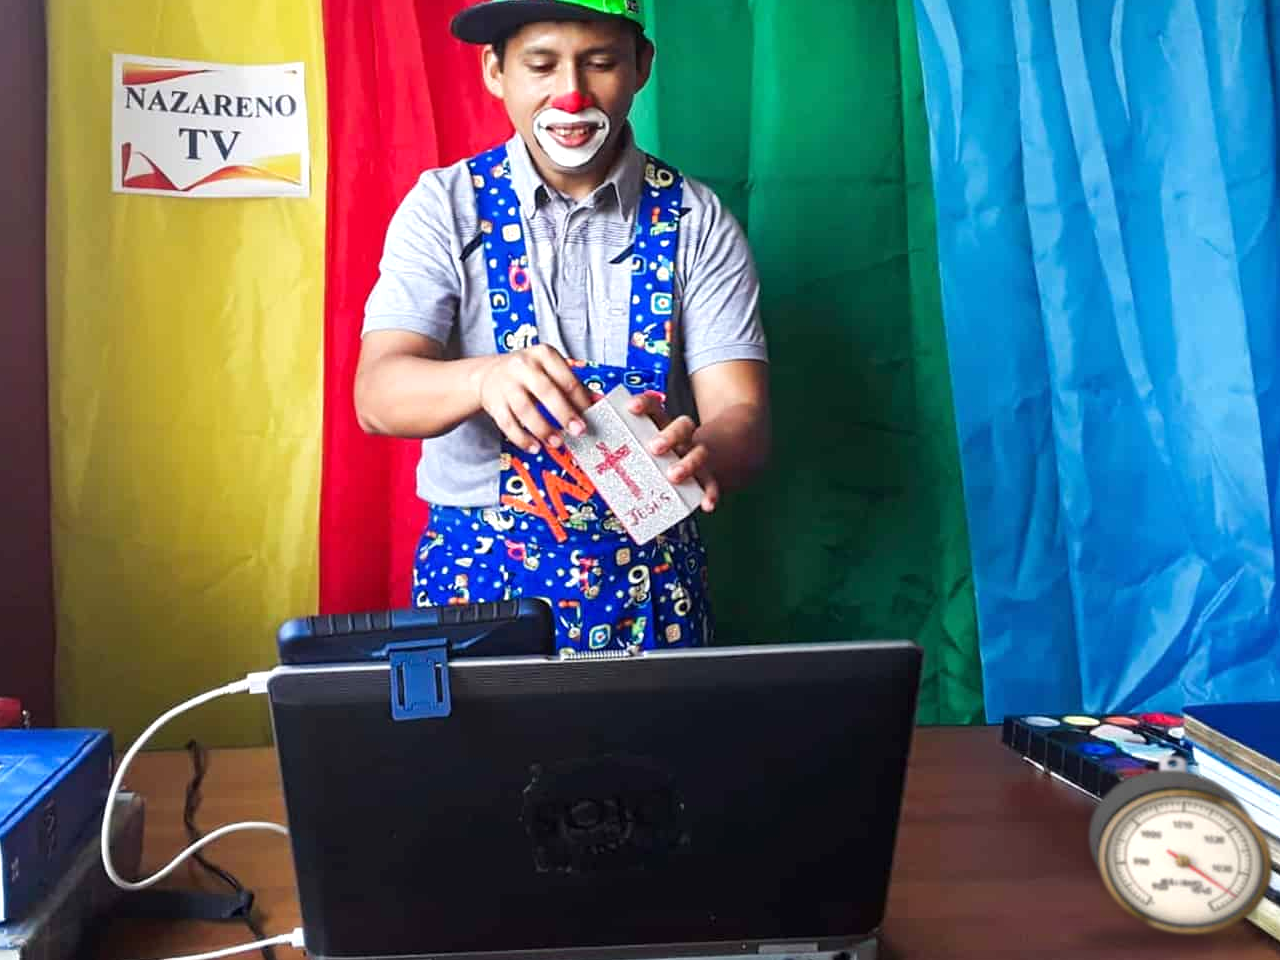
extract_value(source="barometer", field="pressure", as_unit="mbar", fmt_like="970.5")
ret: 1035
